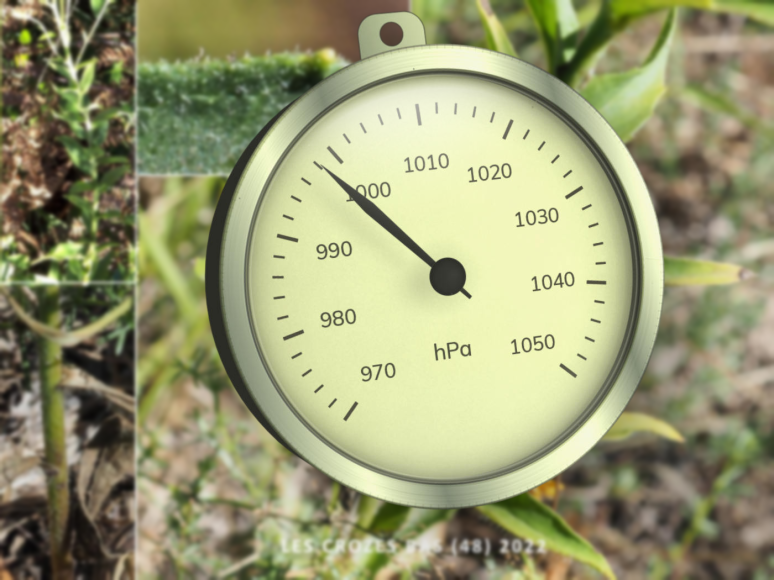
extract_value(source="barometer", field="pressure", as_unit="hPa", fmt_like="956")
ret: 998
